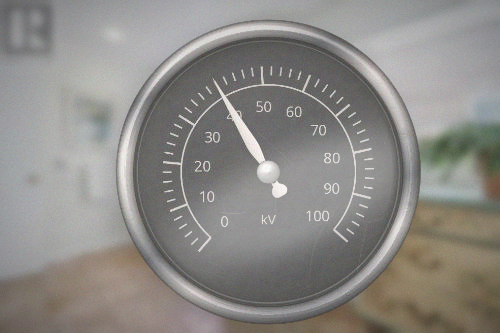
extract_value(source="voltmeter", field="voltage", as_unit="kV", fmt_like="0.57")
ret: 40
